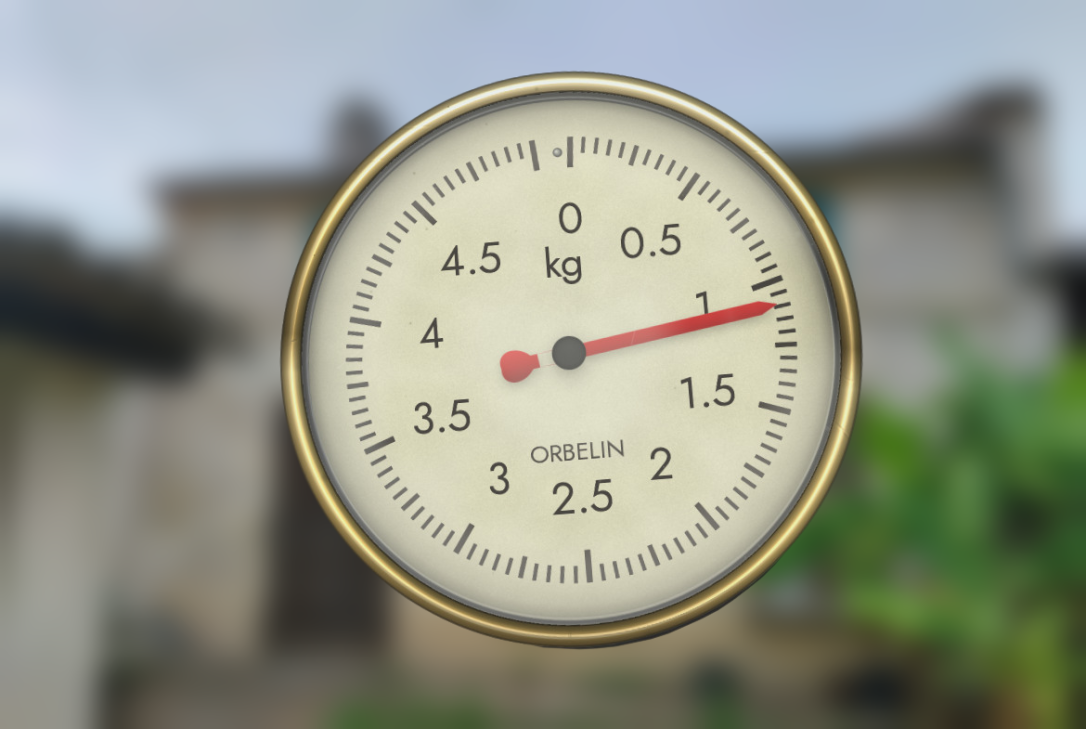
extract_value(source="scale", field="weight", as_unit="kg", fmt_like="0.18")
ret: 1.1
